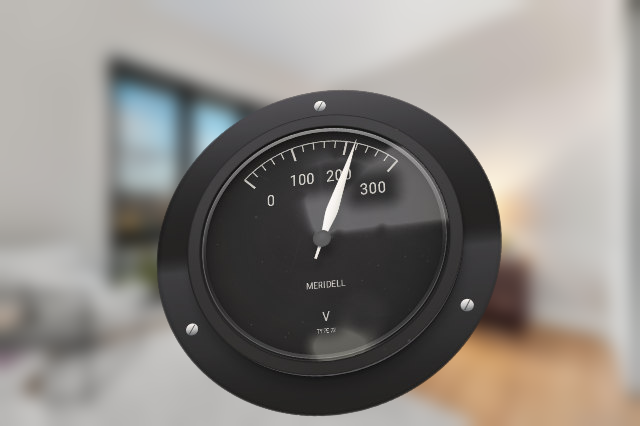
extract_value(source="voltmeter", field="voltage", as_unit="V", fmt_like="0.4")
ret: 220
